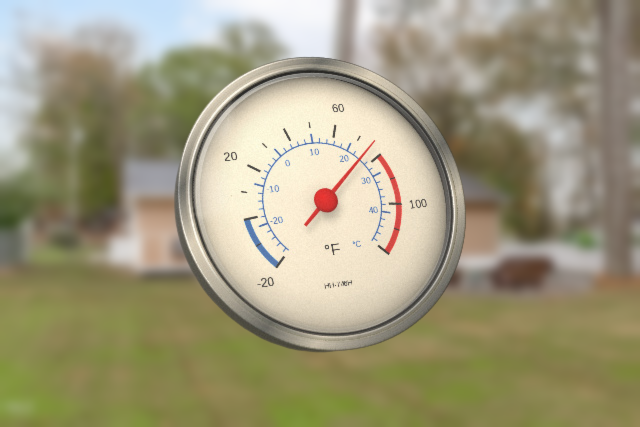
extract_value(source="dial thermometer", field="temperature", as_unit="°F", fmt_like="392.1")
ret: 75
